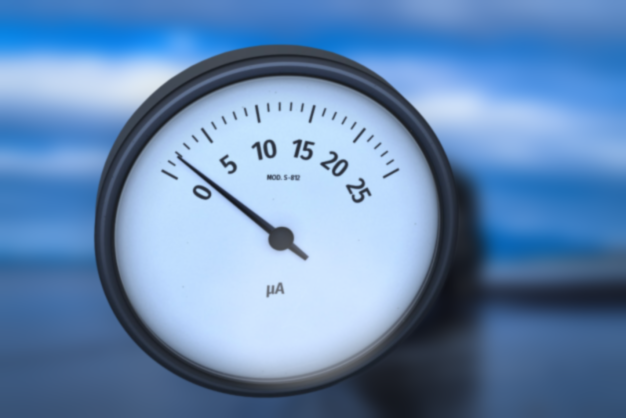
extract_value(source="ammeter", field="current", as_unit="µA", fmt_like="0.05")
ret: 2
